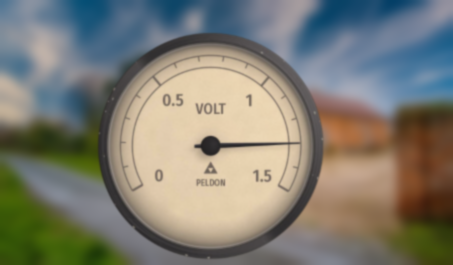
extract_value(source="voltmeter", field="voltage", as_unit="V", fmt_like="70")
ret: 1.3
